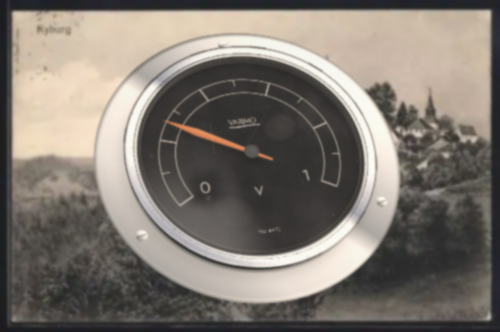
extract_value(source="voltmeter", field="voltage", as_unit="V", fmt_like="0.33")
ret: 0.25
